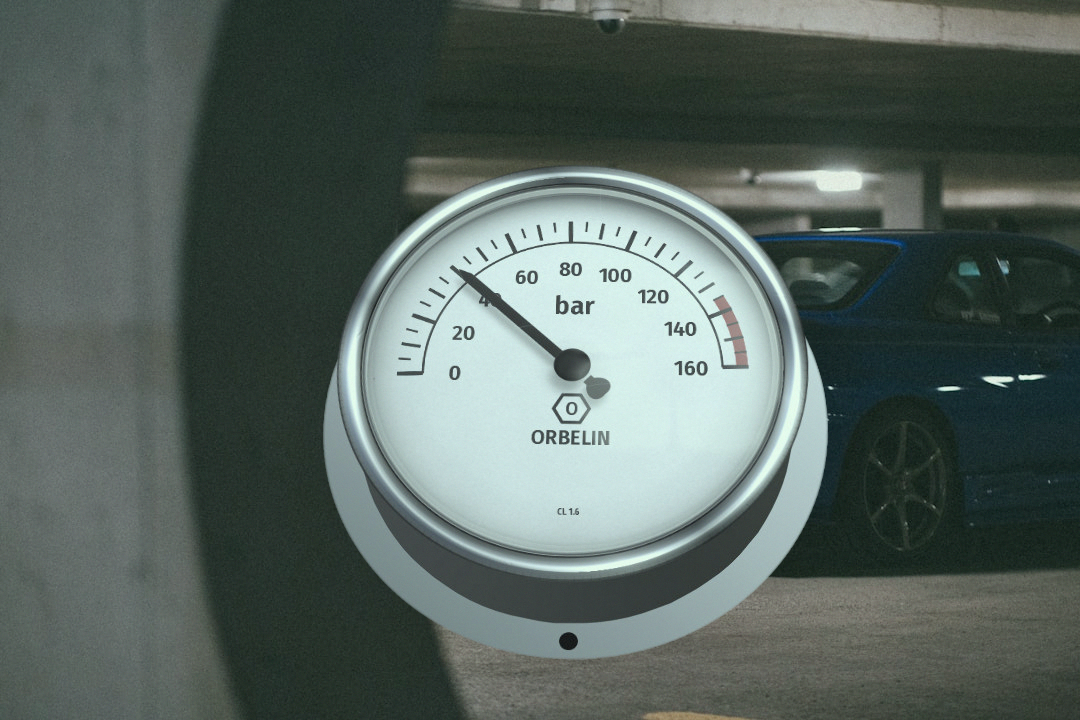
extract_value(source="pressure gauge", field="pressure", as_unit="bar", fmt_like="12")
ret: 40
